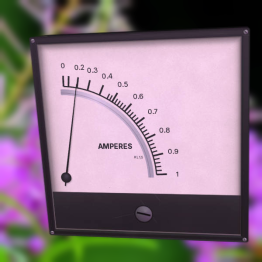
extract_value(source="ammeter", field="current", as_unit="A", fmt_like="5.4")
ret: 0.2
